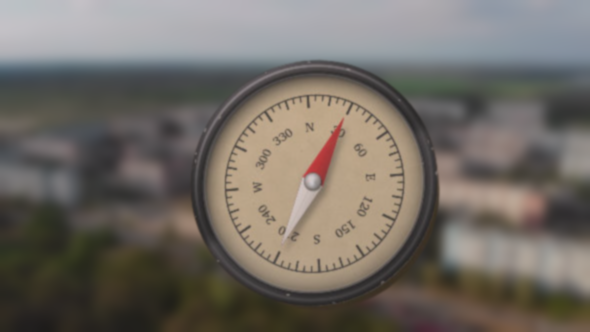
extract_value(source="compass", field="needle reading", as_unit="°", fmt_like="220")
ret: 30
